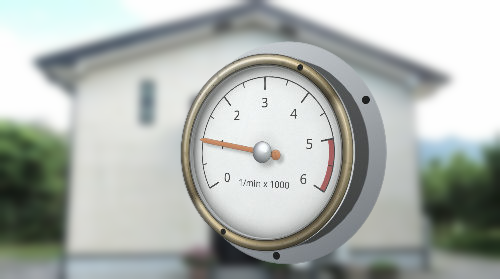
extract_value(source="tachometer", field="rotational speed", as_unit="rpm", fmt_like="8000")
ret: 1000
